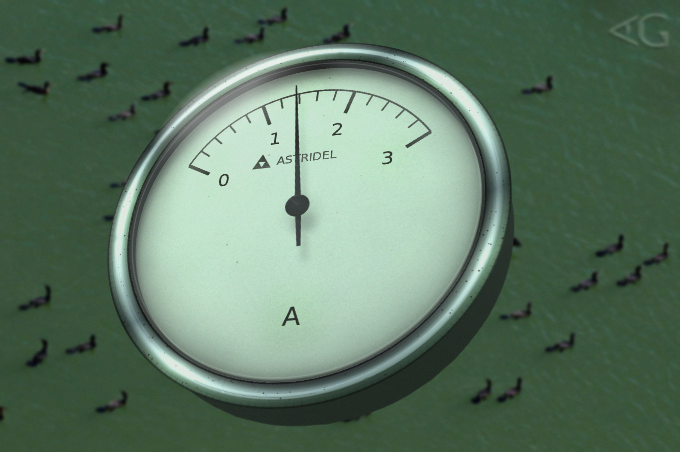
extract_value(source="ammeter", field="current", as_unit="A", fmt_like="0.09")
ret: 1.4
